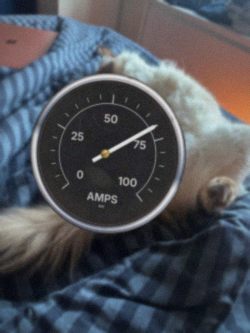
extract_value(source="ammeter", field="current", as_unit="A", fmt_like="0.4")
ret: 70
